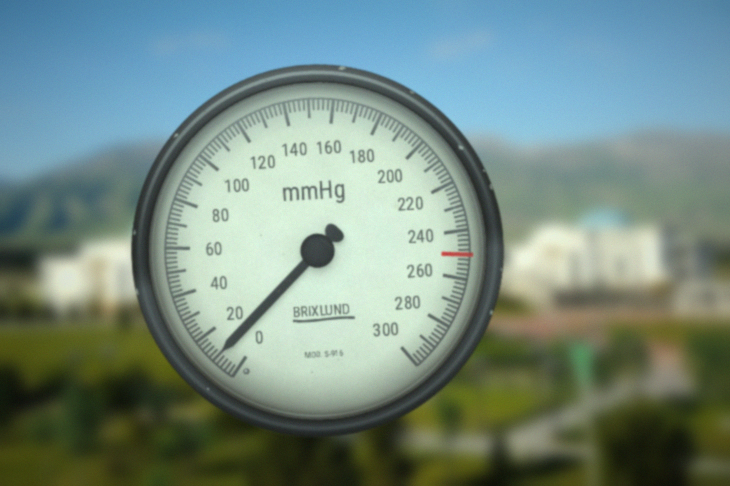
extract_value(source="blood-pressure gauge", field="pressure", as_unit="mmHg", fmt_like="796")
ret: 10
